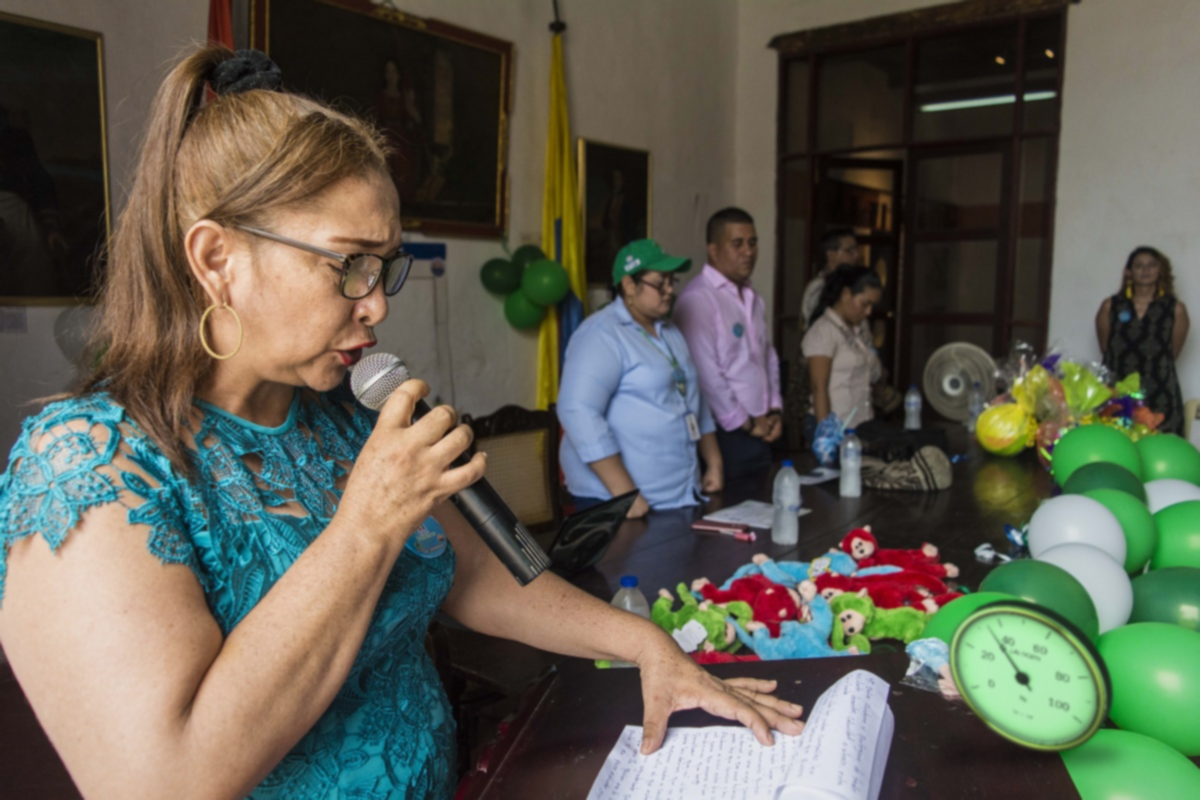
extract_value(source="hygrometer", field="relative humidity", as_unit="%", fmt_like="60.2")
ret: 35
